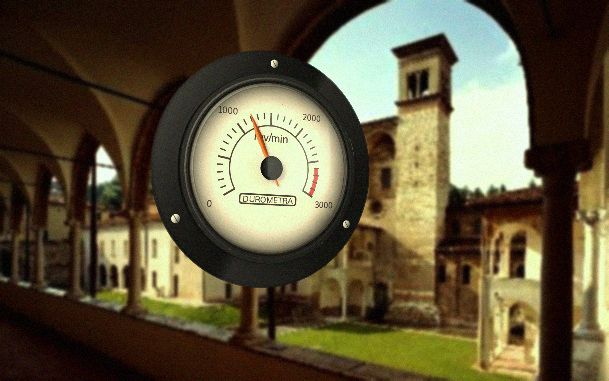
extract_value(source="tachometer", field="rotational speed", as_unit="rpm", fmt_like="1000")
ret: 1200
